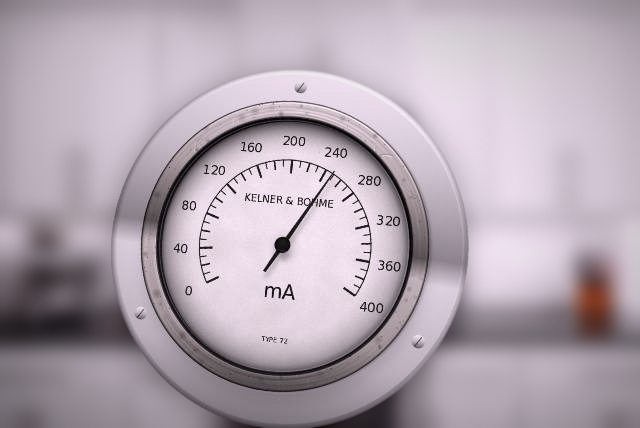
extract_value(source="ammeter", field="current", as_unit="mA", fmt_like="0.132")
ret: 250
